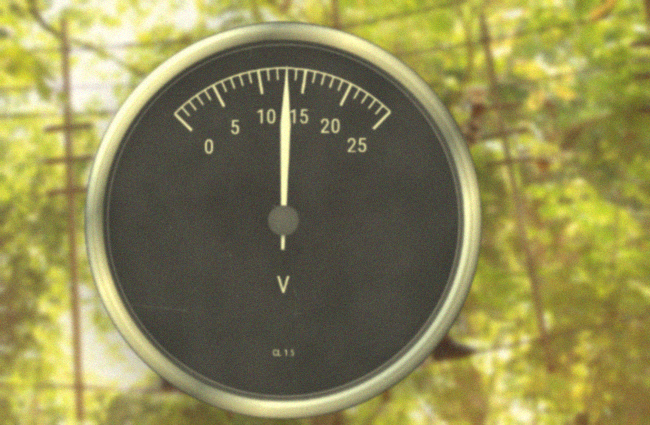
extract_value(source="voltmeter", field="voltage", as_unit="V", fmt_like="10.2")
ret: 13
